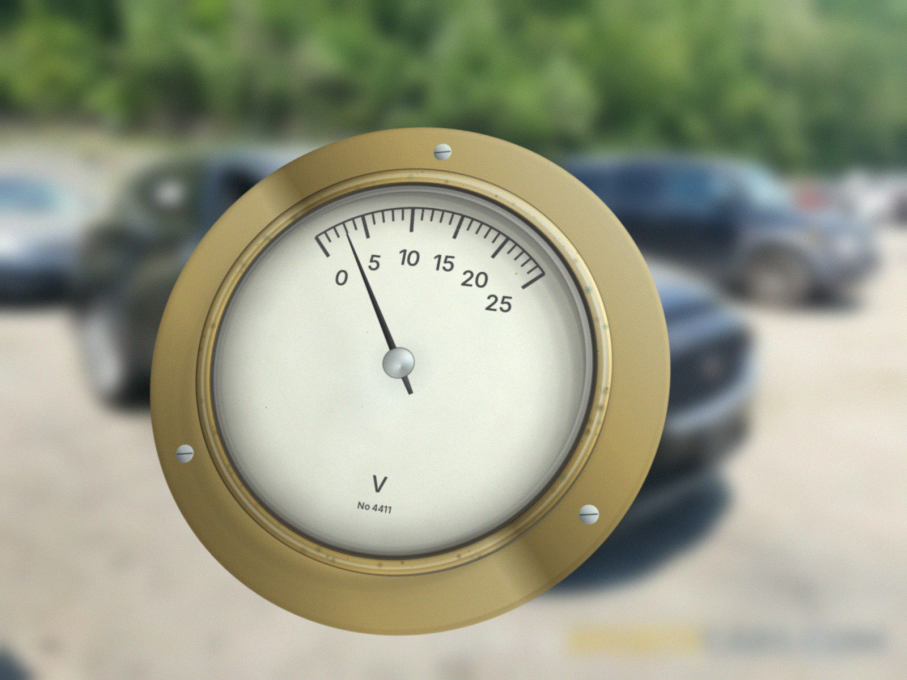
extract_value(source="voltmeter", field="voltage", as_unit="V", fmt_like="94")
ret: 3
